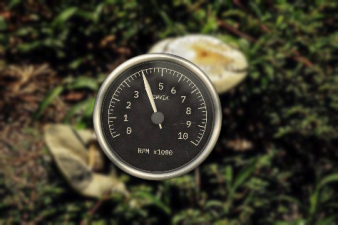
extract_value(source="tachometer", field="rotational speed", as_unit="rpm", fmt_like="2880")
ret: 4000
